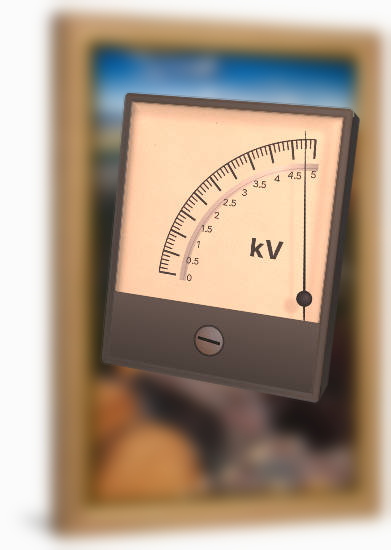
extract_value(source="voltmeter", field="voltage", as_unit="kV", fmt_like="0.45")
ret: 4.8
